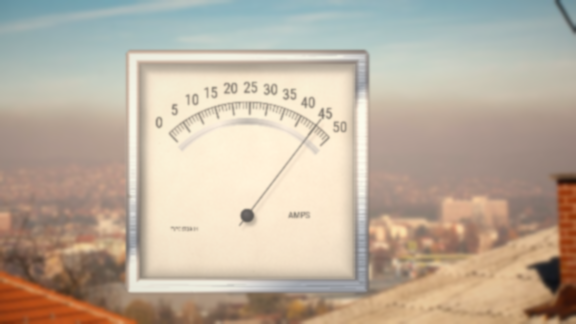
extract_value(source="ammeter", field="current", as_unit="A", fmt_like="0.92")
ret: 45
